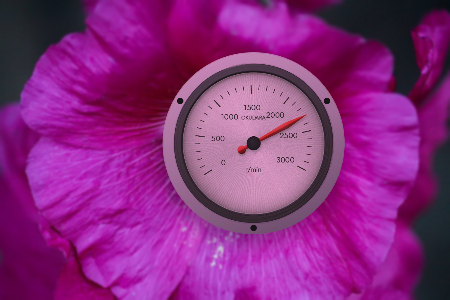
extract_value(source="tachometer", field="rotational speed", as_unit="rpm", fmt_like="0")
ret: 2300
